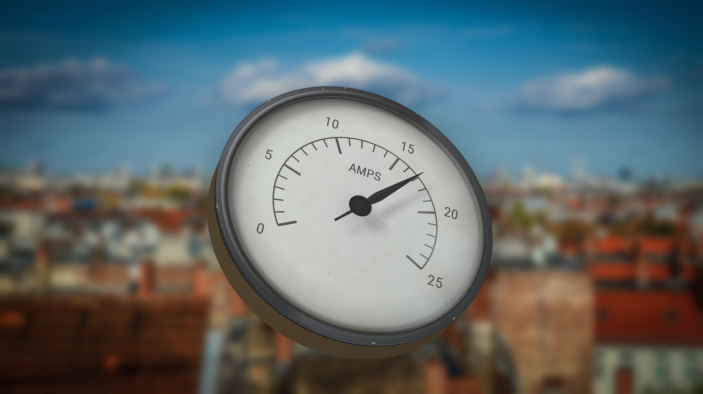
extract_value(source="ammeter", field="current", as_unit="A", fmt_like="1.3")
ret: 17
